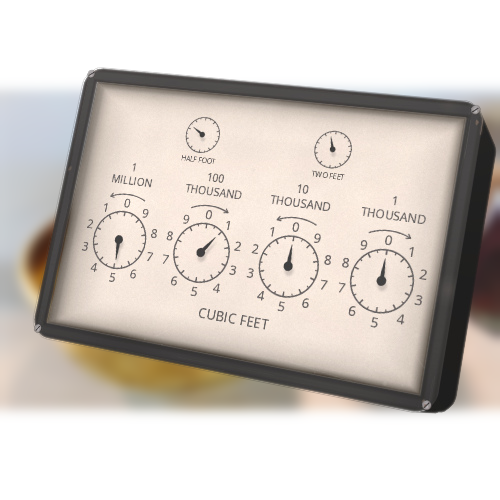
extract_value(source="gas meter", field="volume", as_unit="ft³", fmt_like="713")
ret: 510000
